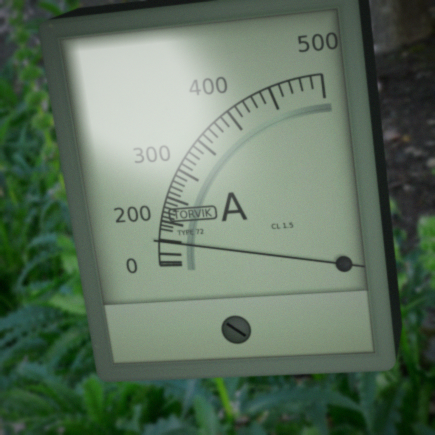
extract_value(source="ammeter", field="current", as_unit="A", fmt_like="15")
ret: 150
